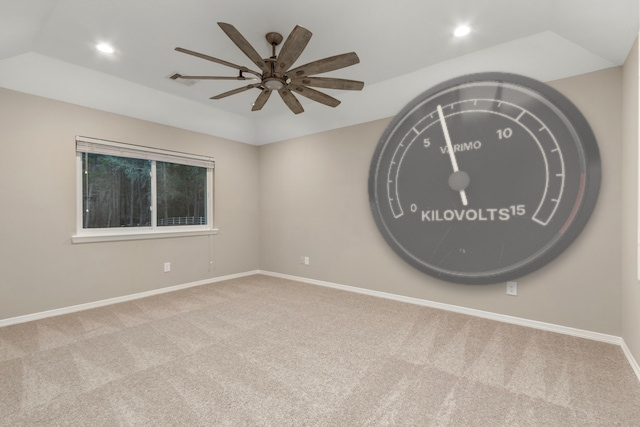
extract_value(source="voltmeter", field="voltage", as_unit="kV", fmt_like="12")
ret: 6.5
